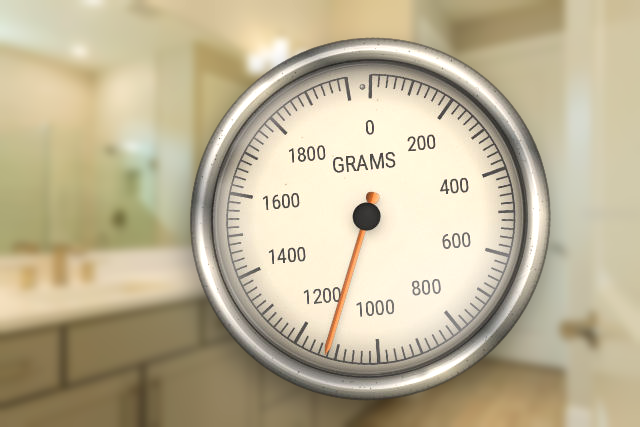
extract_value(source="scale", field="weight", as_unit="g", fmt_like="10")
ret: 1120
